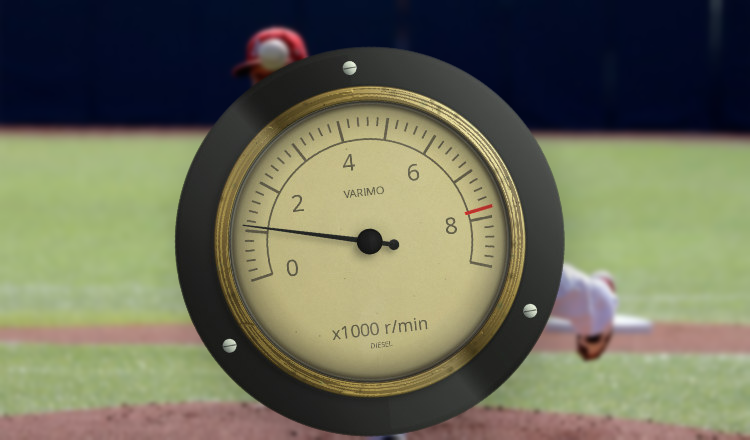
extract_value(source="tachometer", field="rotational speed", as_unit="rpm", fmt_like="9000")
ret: 1100
